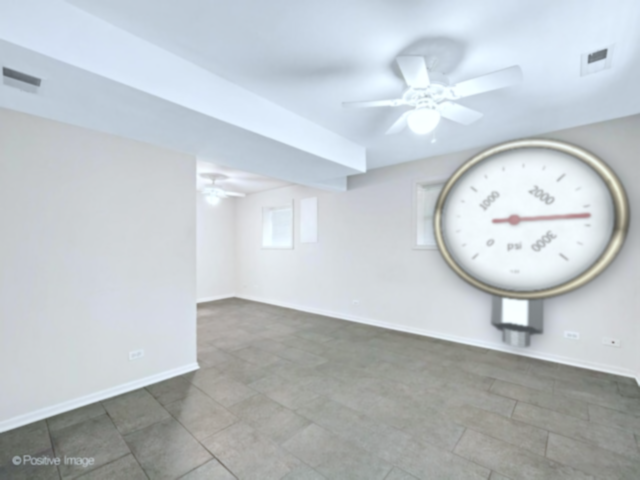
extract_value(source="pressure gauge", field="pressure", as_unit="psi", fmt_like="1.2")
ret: 2500
